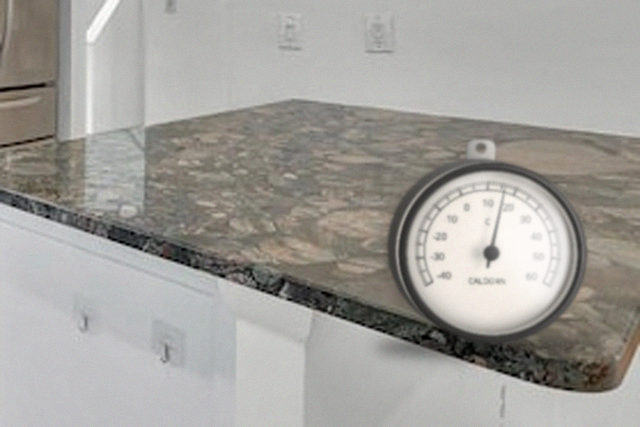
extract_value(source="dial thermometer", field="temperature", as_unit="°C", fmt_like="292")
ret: 15
